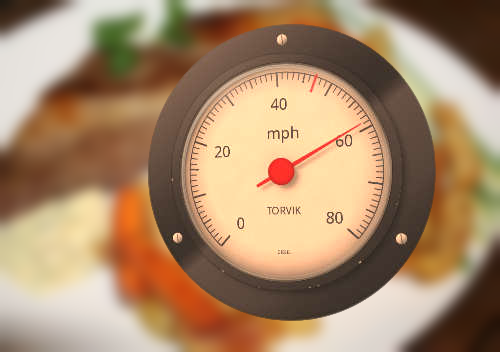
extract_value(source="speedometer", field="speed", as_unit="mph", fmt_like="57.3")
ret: 59
